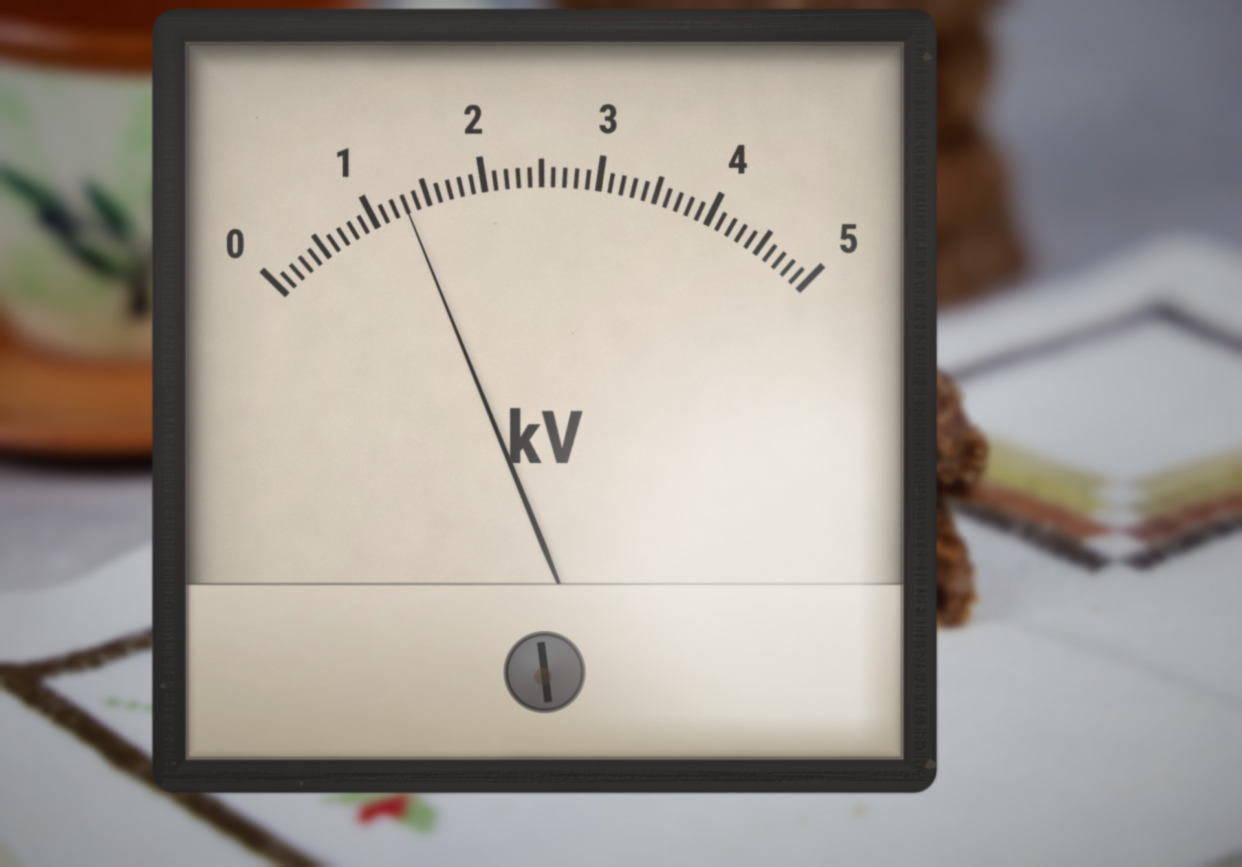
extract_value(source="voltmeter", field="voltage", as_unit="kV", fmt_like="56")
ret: 1.3
